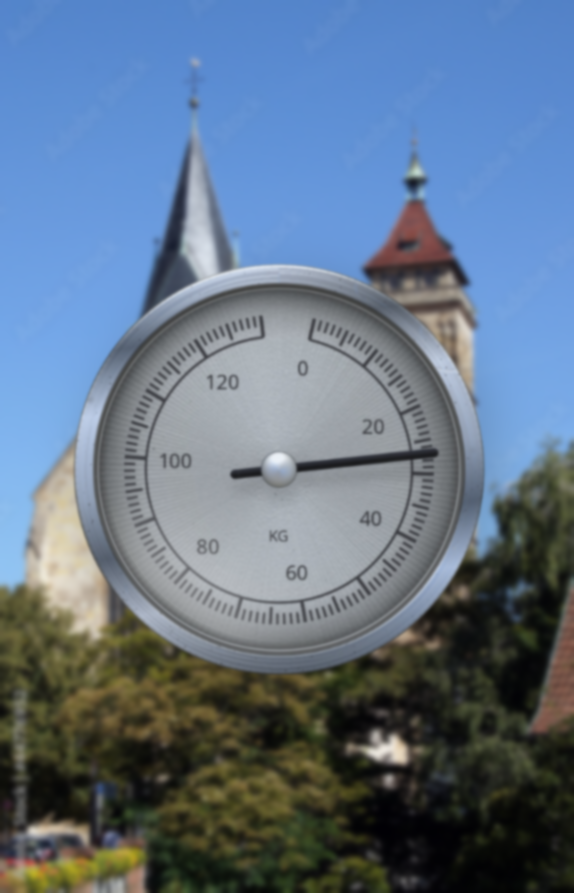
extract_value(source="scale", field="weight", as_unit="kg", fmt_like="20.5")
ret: 27
